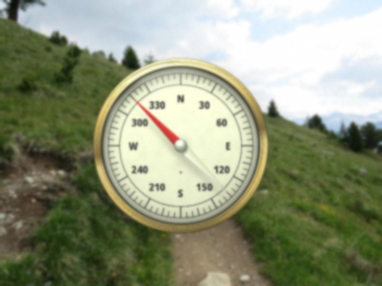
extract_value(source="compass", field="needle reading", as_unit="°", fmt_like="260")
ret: 315
